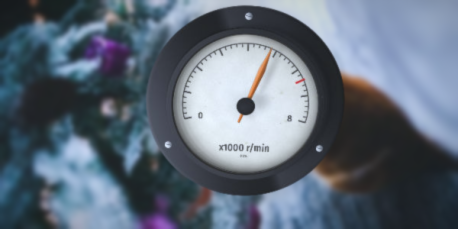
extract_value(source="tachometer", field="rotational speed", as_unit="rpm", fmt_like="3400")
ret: 4800
